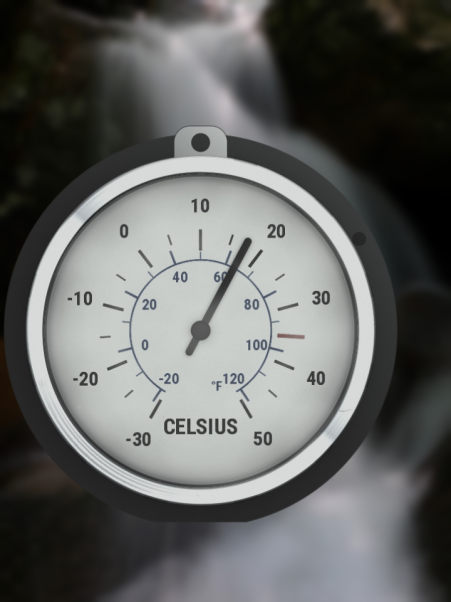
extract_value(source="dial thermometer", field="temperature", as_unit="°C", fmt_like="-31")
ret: 17.5
